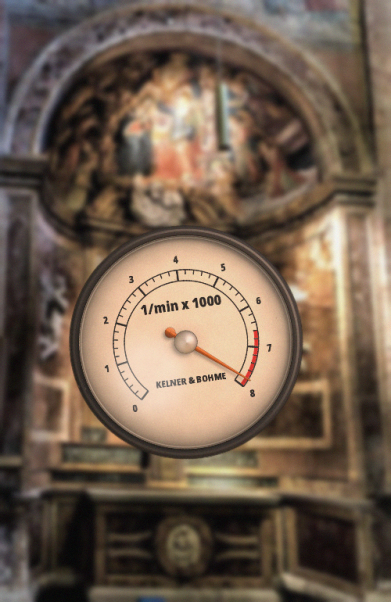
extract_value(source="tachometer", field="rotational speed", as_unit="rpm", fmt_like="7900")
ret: 7800
